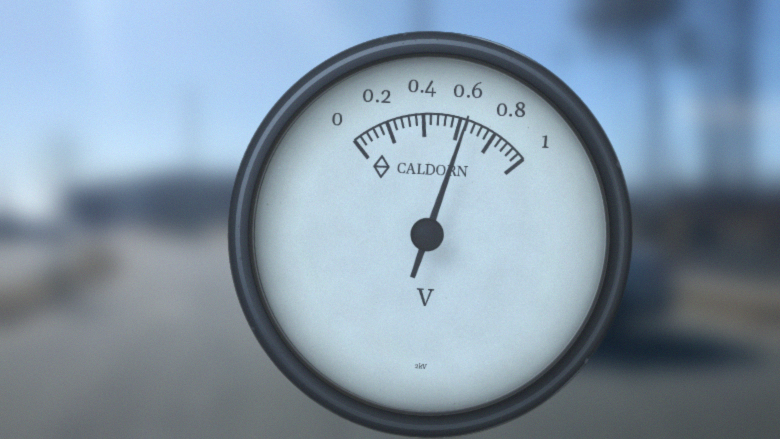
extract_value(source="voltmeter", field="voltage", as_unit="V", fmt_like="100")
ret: 0.64
